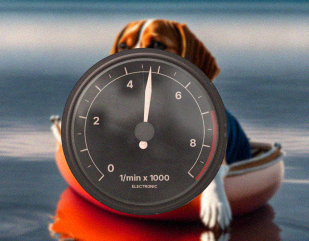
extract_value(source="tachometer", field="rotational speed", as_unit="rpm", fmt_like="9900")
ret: 4750
